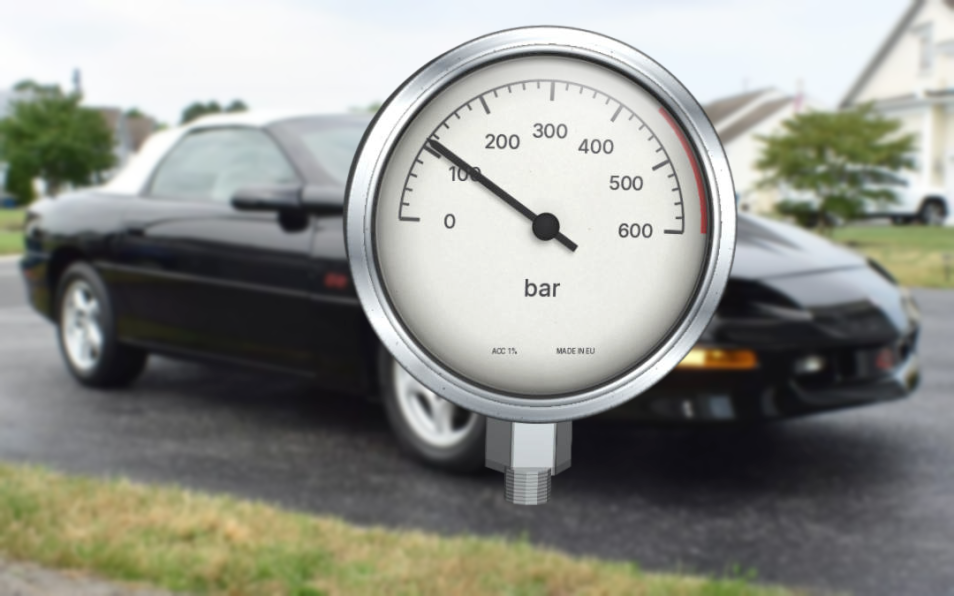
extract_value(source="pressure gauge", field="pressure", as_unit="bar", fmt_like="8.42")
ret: 110
